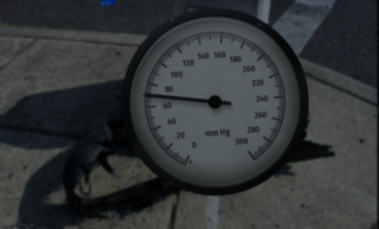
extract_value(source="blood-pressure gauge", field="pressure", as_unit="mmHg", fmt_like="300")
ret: 70
